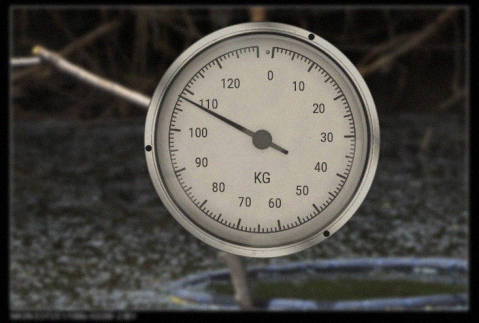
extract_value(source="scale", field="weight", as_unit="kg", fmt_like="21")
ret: 108
